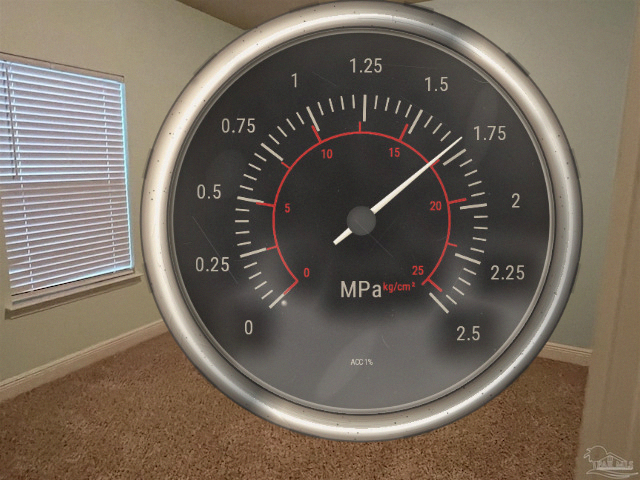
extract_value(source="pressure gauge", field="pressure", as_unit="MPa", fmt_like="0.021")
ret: 1.7
